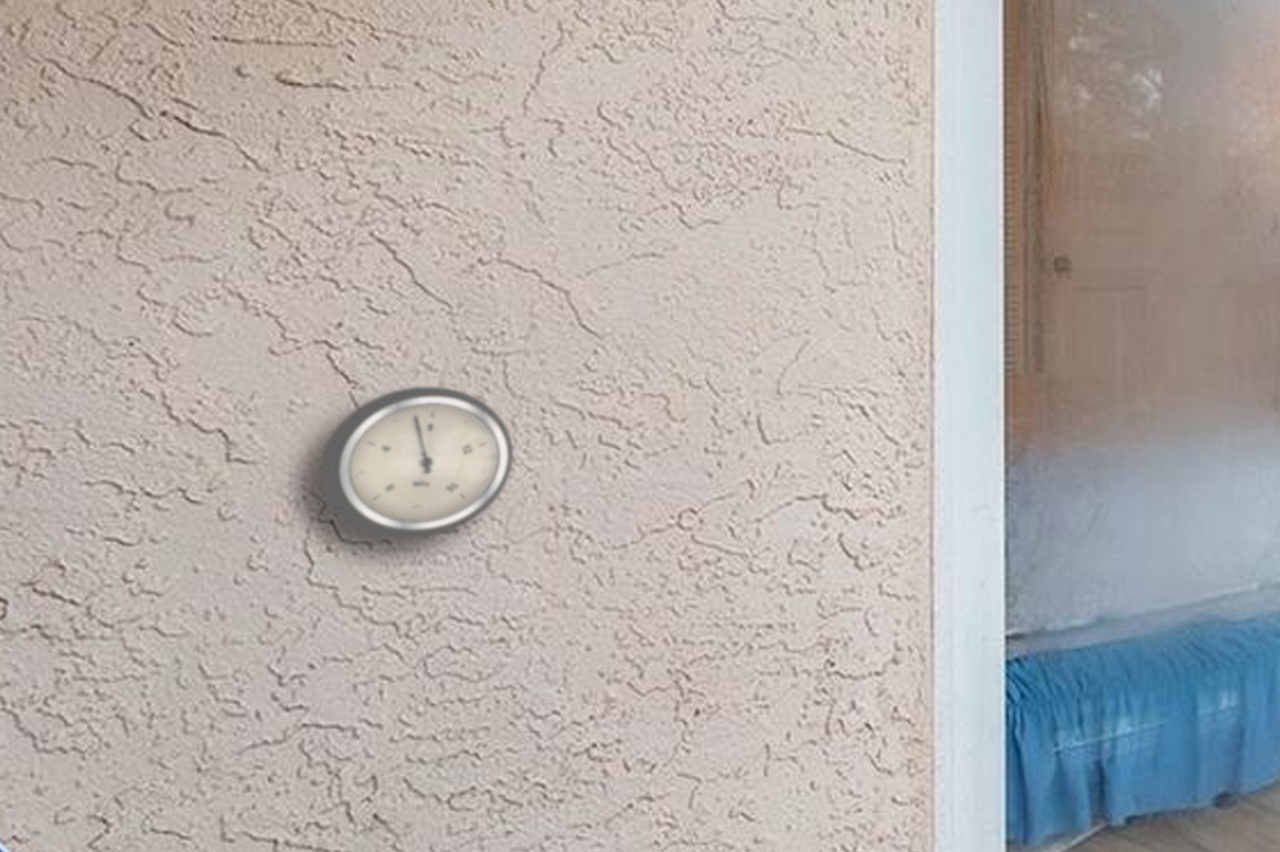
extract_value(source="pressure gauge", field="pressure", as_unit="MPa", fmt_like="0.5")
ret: 7
